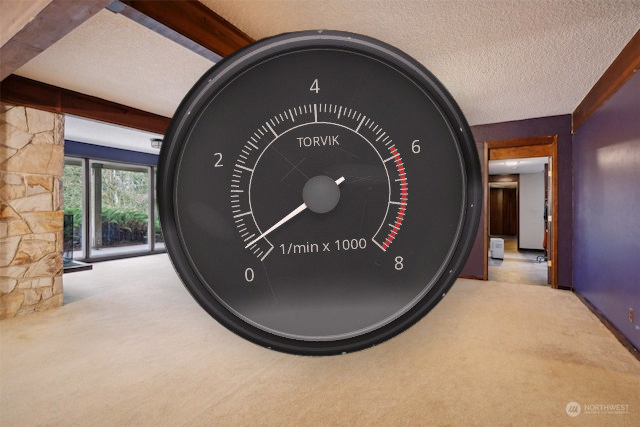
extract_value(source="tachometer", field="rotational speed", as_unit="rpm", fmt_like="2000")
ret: 400
